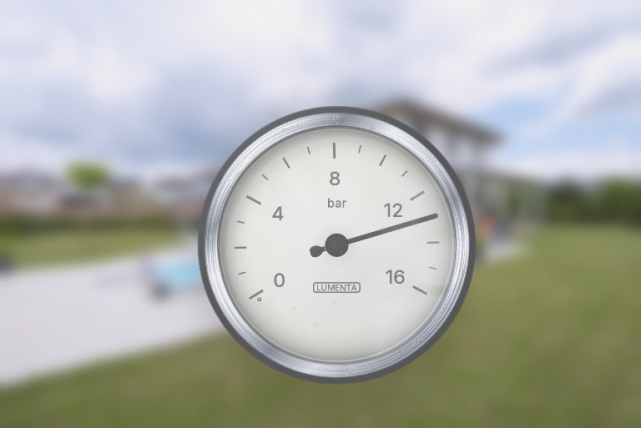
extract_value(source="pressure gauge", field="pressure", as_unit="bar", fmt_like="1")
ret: 13
